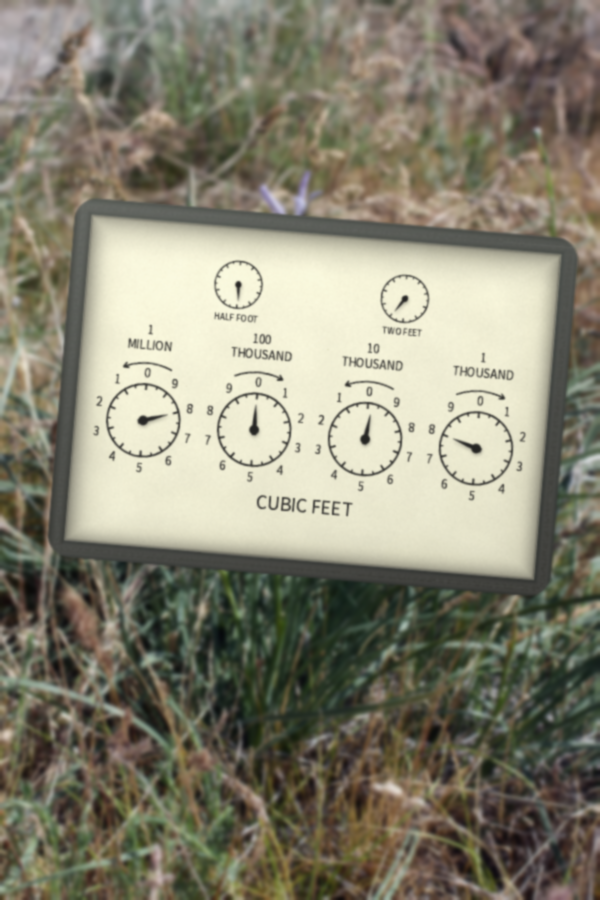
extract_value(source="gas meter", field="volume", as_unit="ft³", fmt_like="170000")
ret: 799800
